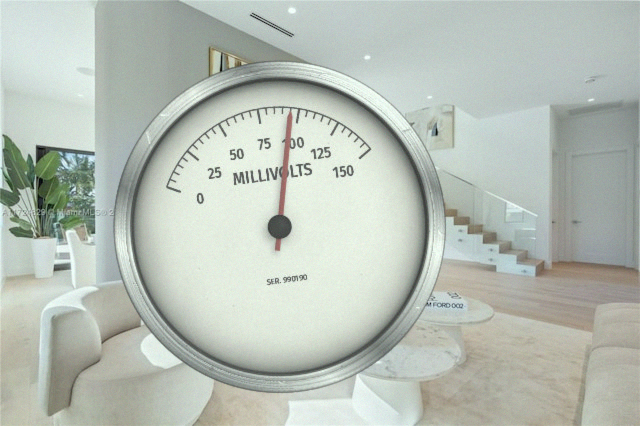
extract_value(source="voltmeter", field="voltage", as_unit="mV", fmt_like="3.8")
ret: 95
